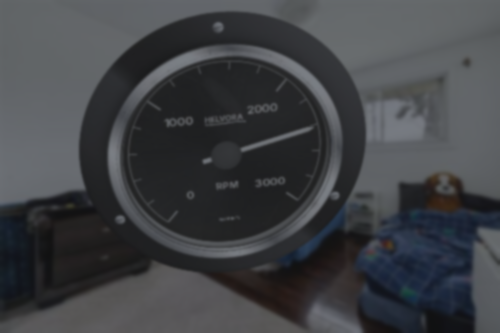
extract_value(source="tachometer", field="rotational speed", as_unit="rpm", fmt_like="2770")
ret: 2400
